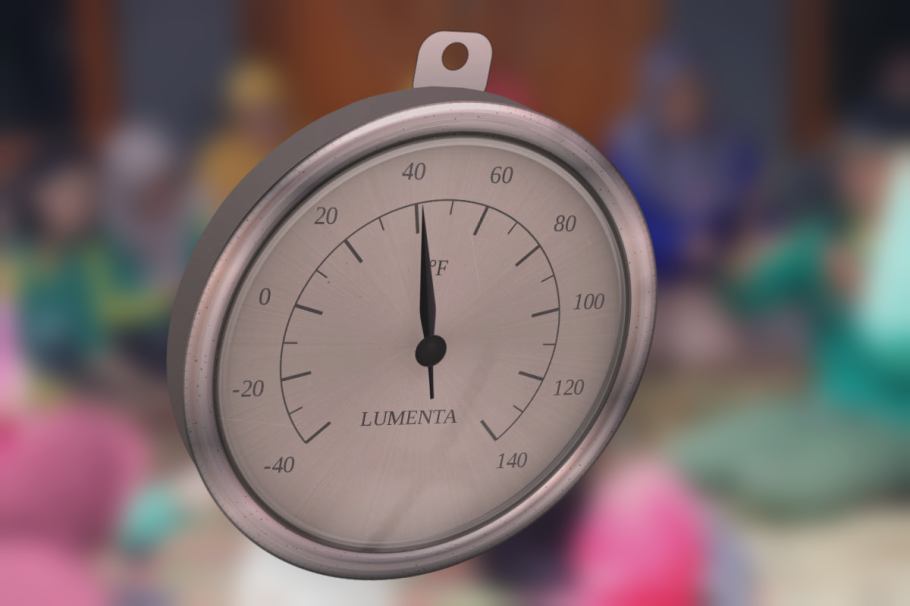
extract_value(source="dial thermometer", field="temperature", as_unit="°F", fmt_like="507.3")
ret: 40
